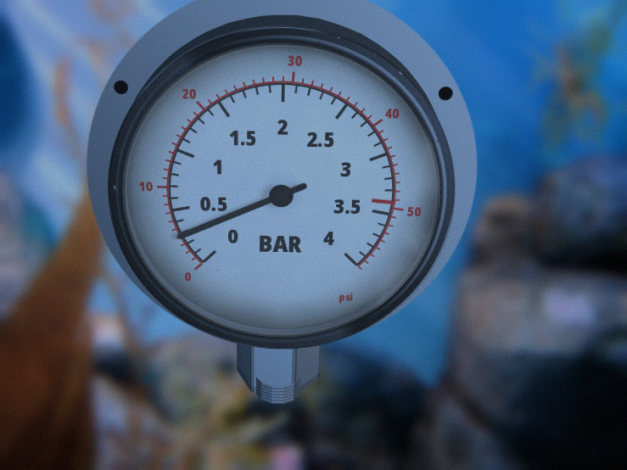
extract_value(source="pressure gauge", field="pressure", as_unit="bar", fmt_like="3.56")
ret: 0.3
